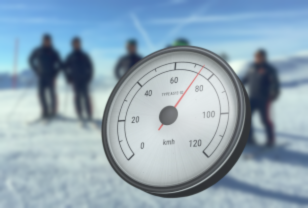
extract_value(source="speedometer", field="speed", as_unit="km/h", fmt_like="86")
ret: 75
